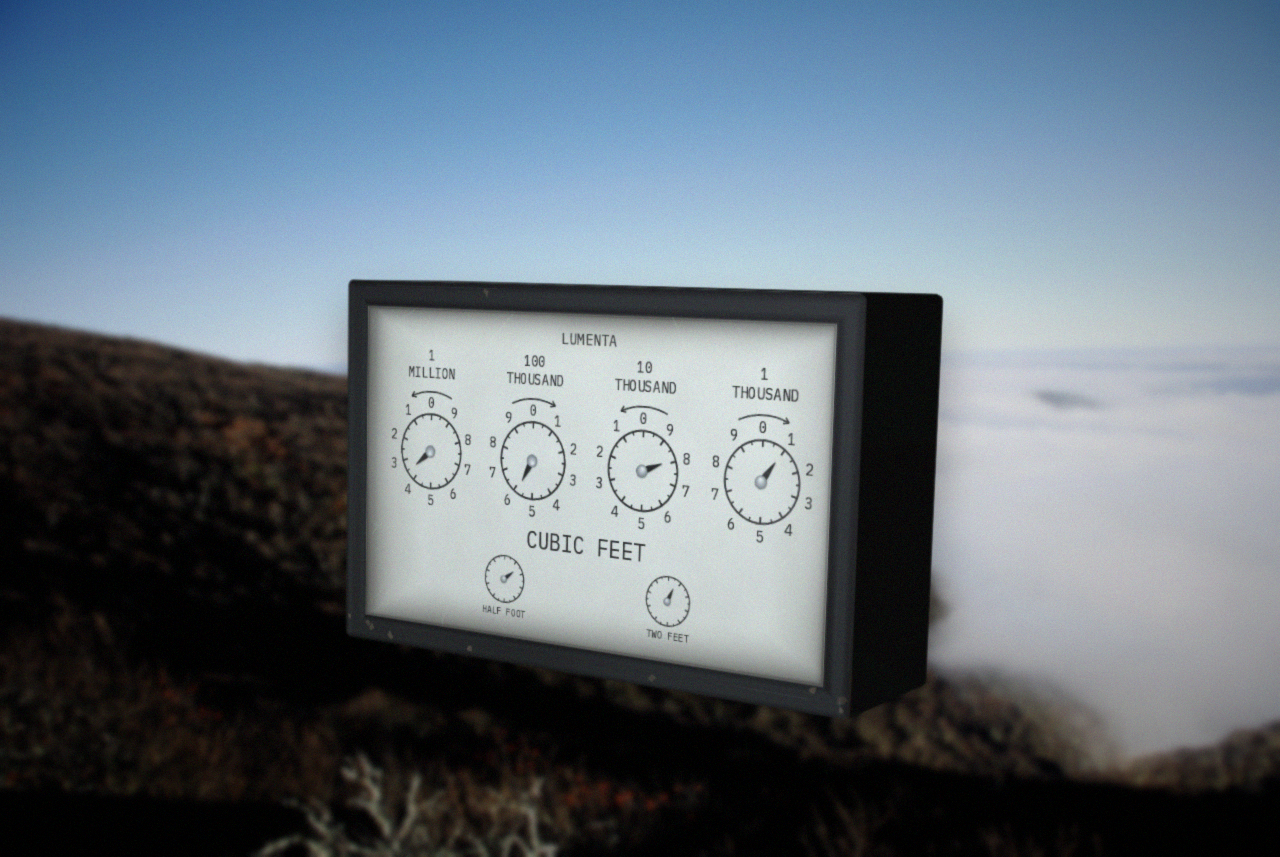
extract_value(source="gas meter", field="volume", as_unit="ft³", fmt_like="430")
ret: 358100
